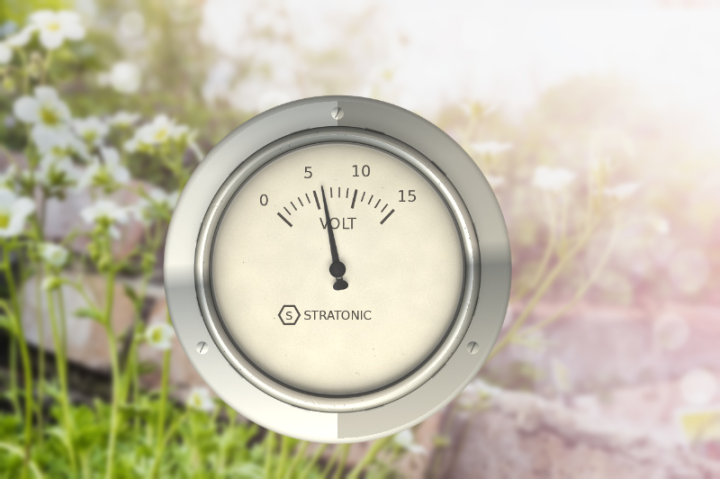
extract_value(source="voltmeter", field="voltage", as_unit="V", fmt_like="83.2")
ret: 6
